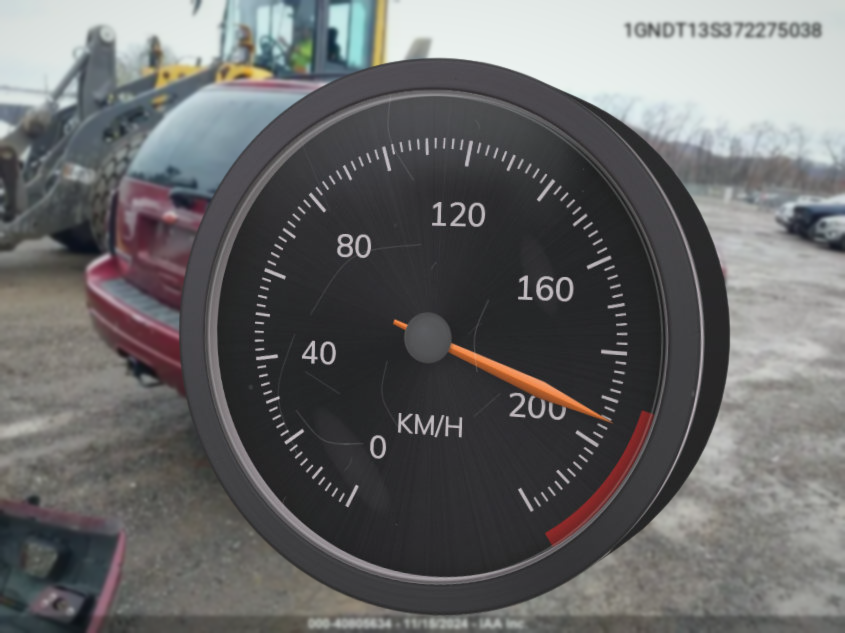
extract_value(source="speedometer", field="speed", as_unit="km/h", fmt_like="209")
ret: 194
